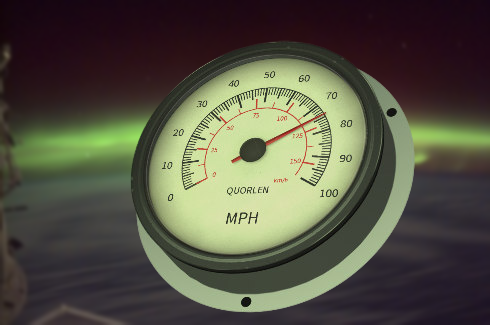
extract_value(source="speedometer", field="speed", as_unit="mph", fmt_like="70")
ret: 75
